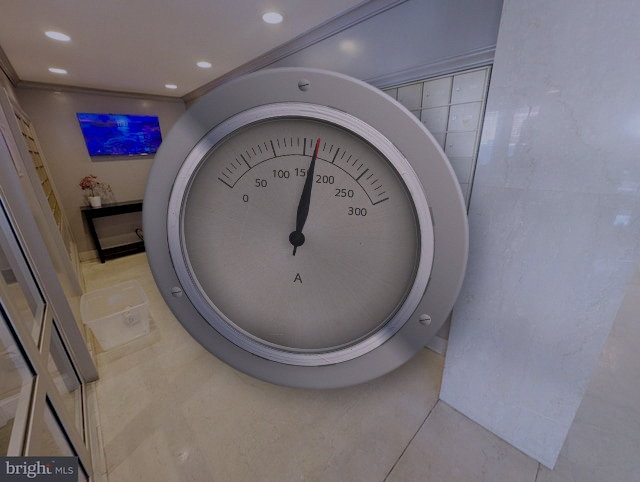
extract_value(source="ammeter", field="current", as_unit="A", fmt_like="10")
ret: 170
